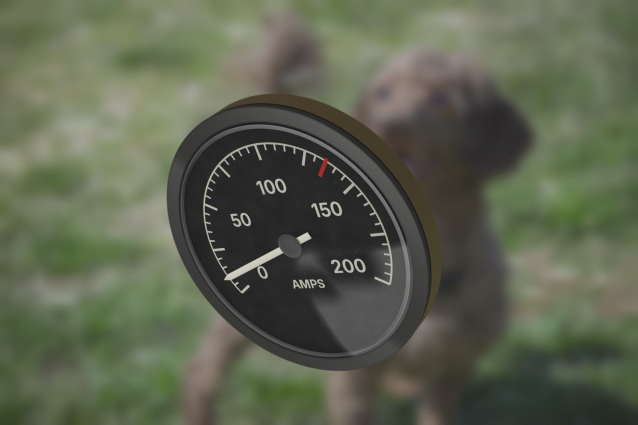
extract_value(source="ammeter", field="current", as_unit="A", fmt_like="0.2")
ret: 10
